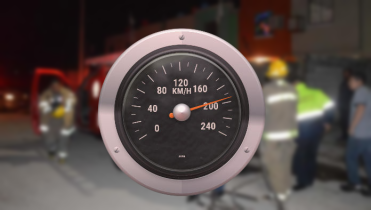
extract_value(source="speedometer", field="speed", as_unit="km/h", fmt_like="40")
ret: 195
